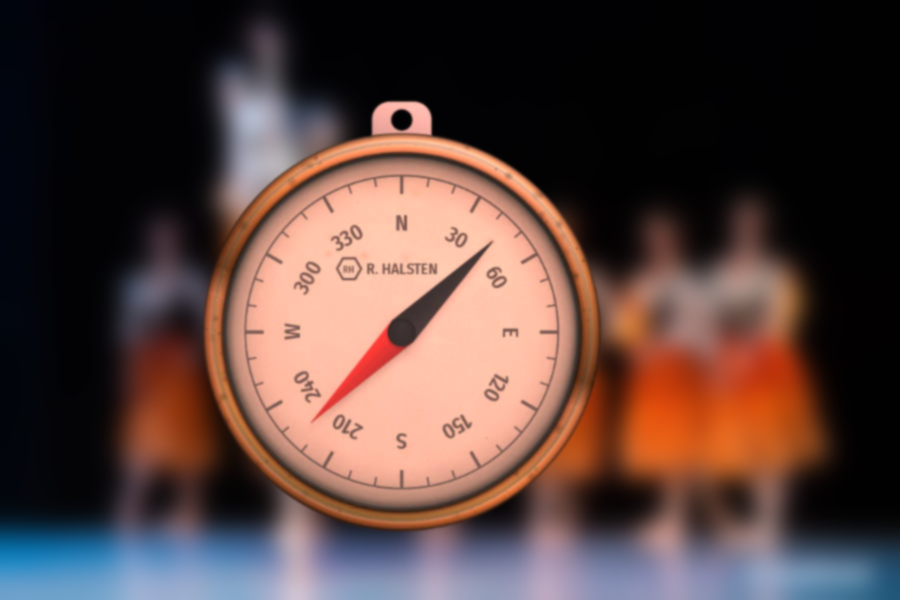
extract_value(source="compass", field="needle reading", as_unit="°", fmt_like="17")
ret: 225
